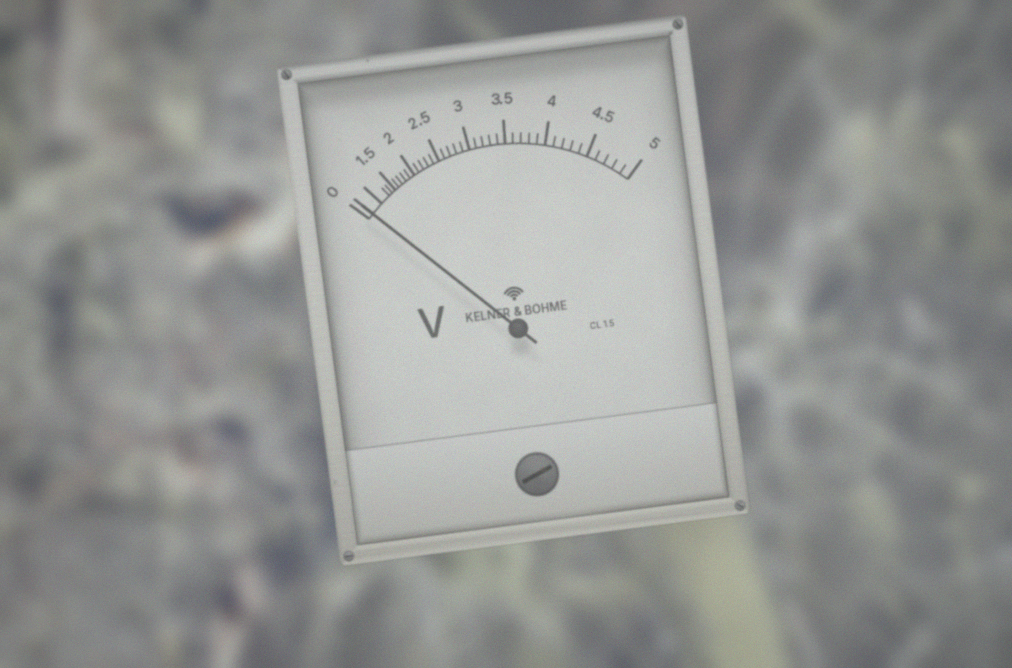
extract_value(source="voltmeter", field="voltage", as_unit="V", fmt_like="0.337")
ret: 0.5
